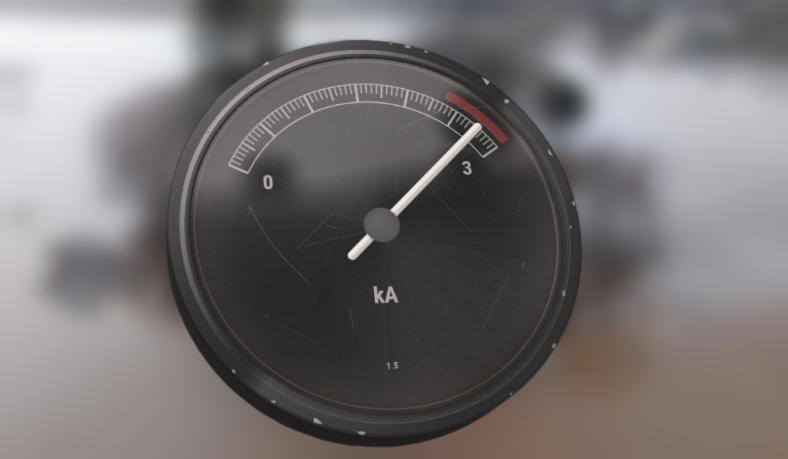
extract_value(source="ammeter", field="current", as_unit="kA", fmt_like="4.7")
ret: 2.75
